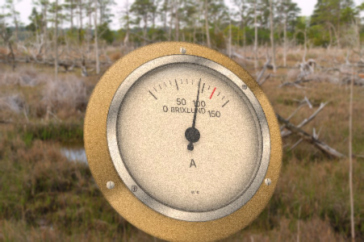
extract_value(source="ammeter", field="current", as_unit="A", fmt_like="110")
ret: 90
